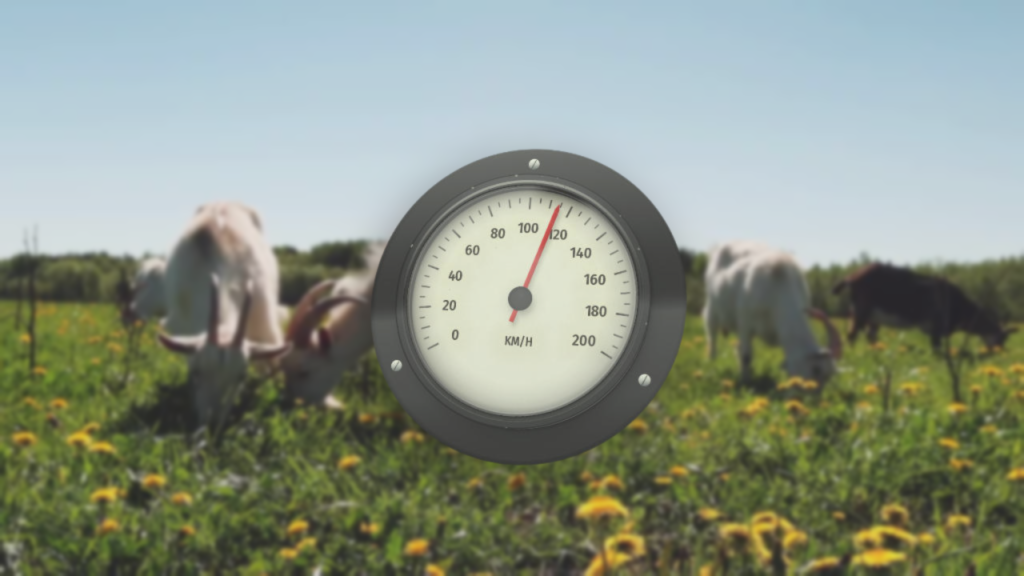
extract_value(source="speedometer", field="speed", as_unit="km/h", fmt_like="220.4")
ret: 115
